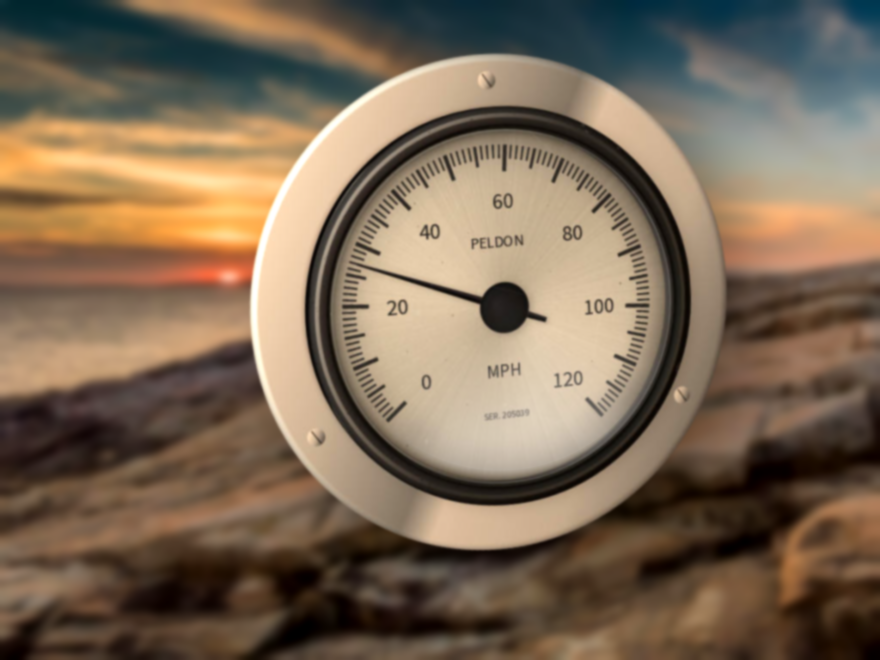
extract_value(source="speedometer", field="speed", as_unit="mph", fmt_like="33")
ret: 27
